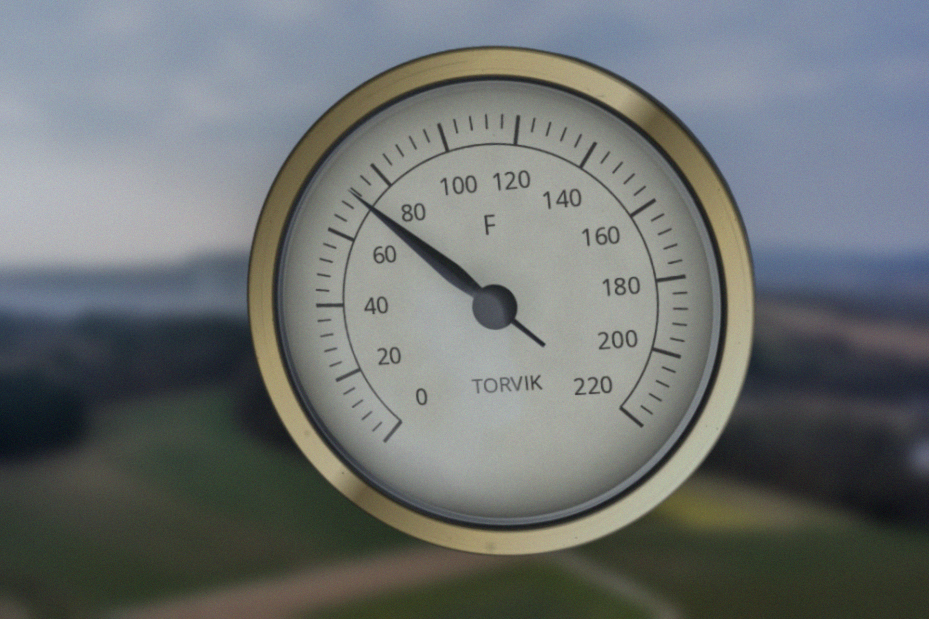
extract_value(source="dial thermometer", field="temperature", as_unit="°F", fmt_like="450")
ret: 72
